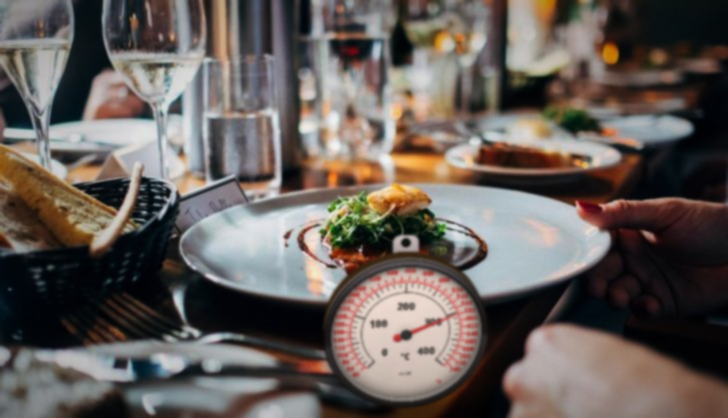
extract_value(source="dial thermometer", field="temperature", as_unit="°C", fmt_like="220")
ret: 300
